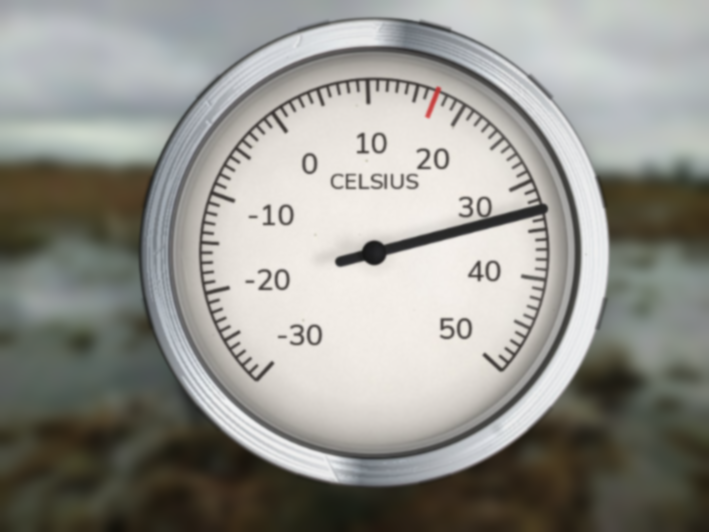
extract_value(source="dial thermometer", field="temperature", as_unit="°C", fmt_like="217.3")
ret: 33
